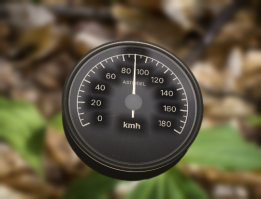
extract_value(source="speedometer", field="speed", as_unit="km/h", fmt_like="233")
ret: 90
